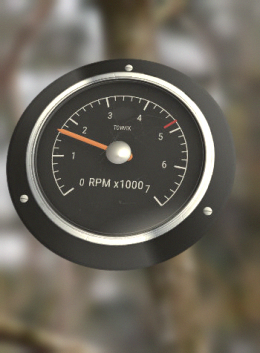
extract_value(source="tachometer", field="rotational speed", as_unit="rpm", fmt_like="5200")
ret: 1600
